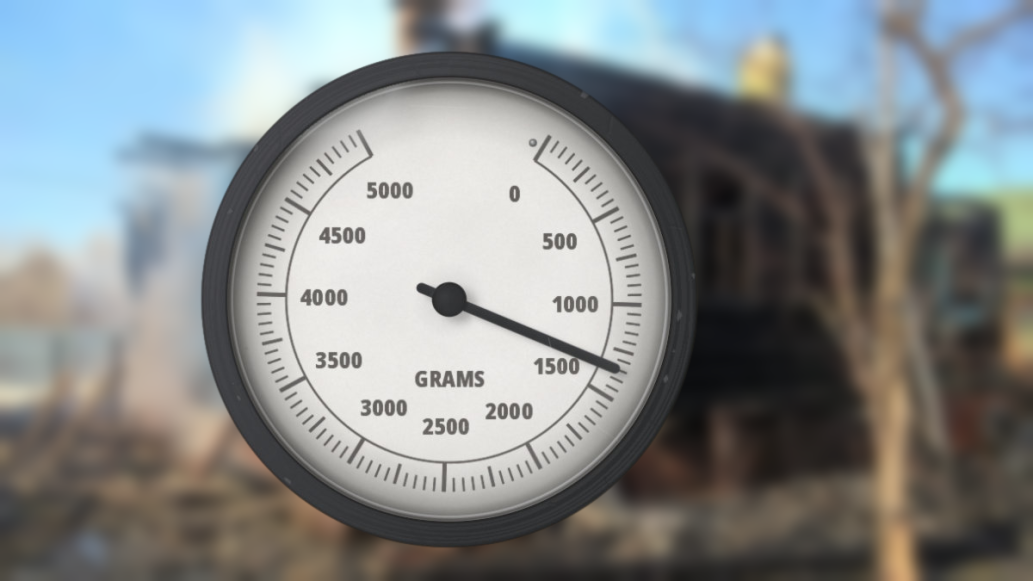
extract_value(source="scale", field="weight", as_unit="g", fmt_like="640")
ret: 1350
